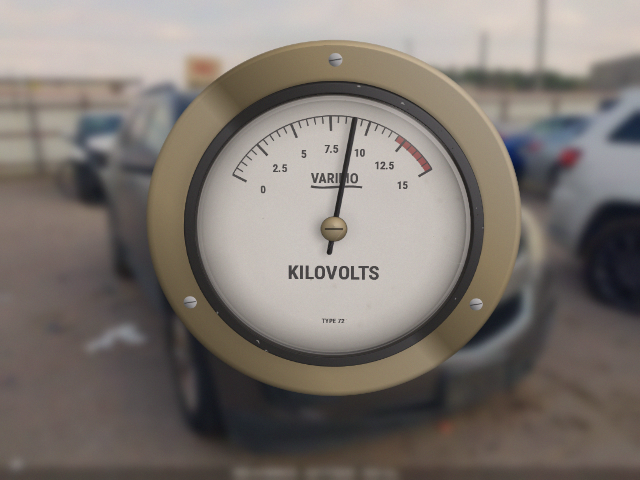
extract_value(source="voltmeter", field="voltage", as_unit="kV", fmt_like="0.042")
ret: 9
